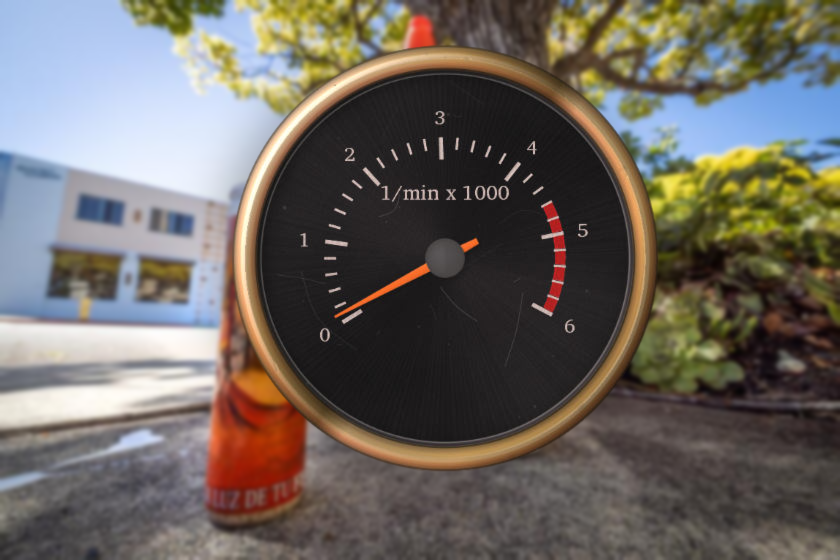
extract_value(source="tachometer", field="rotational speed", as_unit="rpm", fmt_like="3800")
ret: 100
